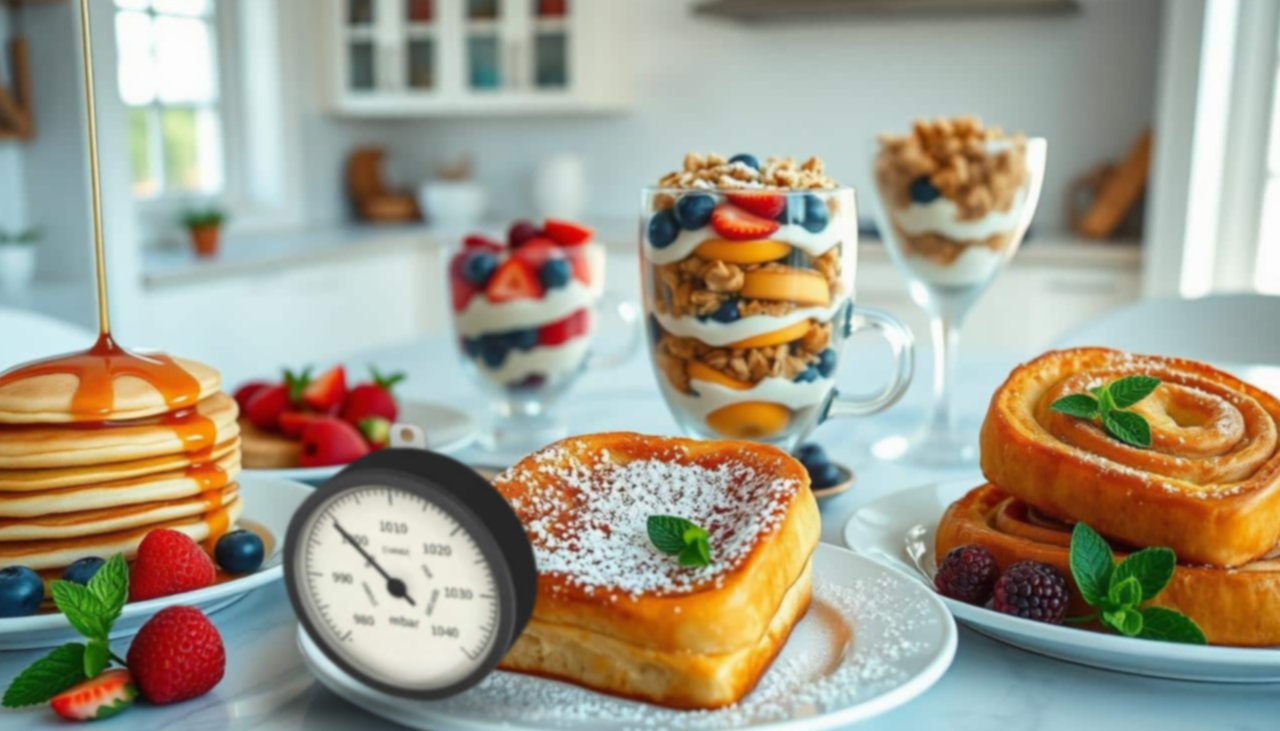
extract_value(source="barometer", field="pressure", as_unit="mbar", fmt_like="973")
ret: 1000
